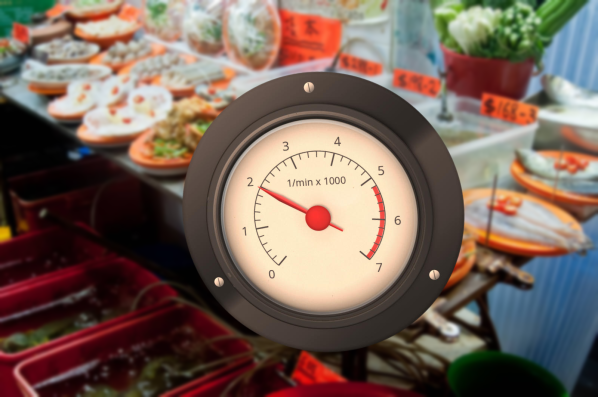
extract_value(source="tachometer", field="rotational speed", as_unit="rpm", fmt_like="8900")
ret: 2000
